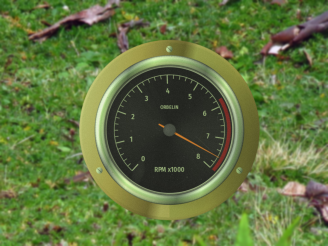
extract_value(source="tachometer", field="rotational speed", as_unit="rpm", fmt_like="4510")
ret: 7600
